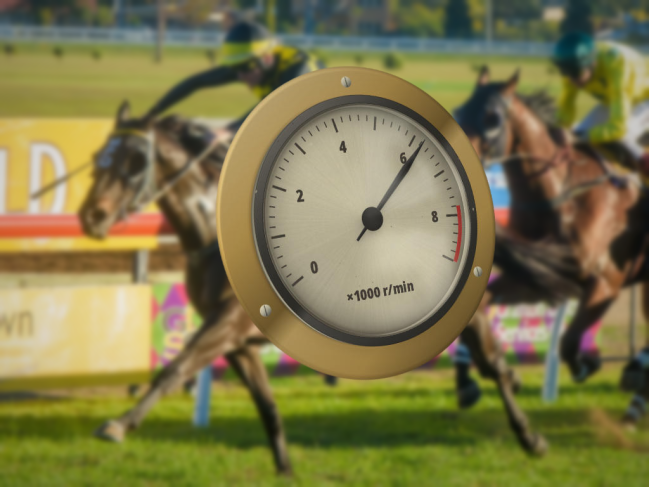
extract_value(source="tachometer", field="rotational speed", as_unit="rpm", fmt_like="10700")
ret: 6200
